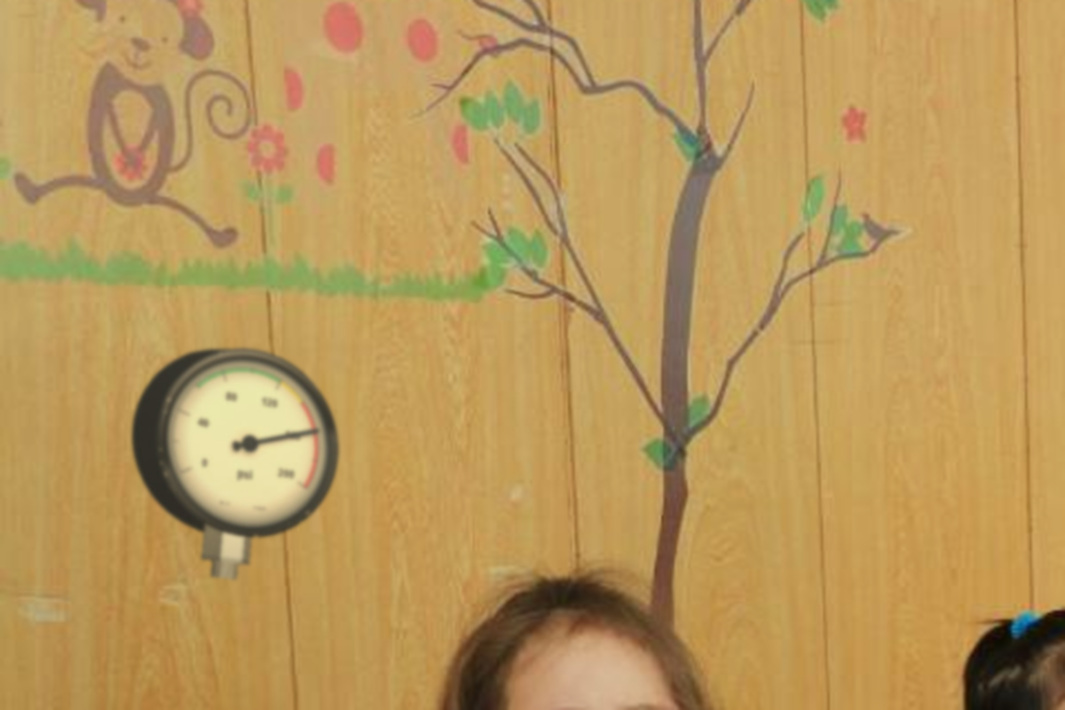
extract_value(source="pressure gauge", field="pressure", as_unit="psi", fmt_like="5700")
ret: 160
